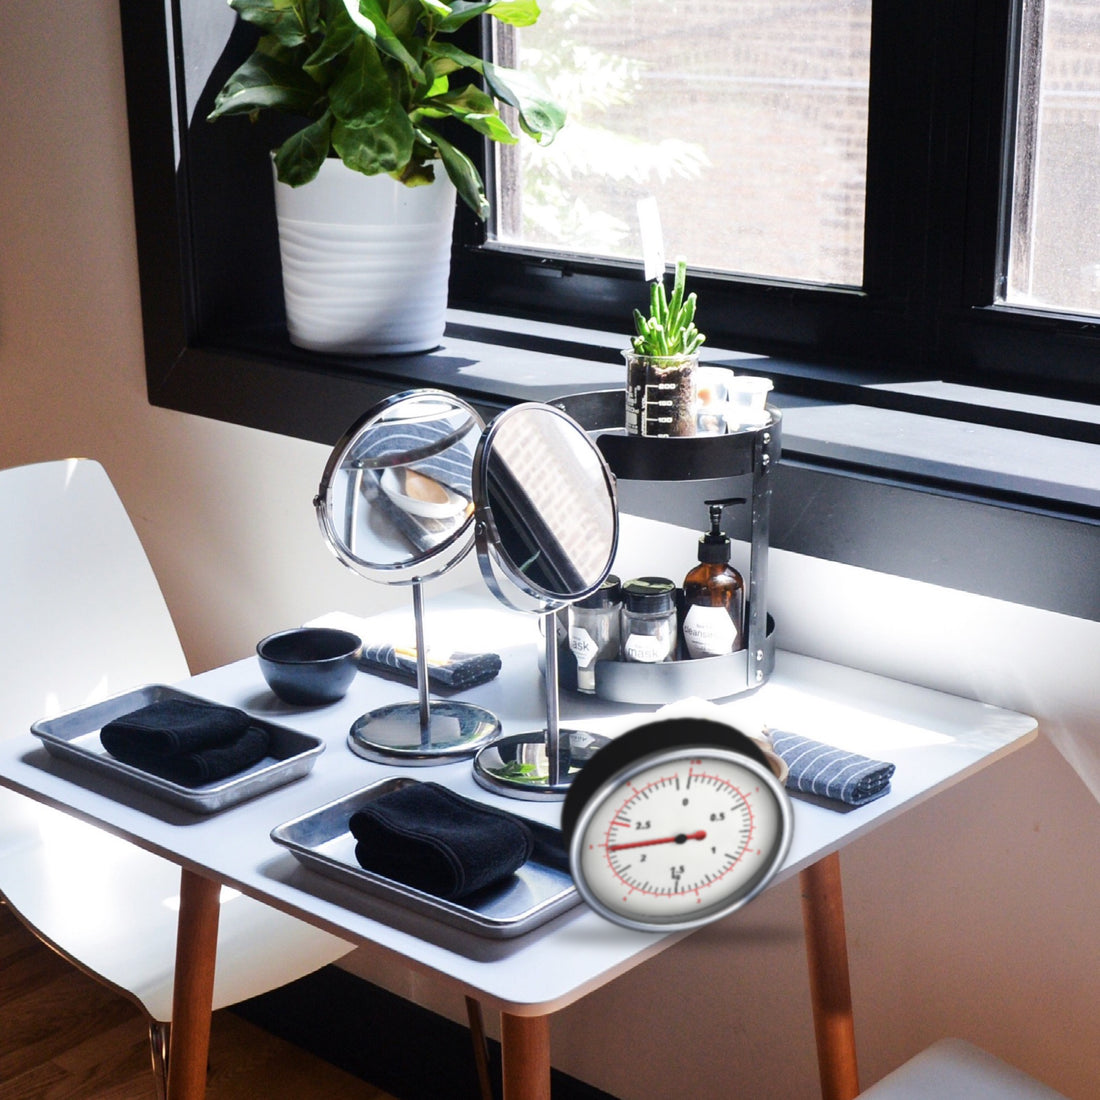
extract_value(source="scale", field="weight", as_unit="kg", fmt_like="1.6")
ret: 2.25
